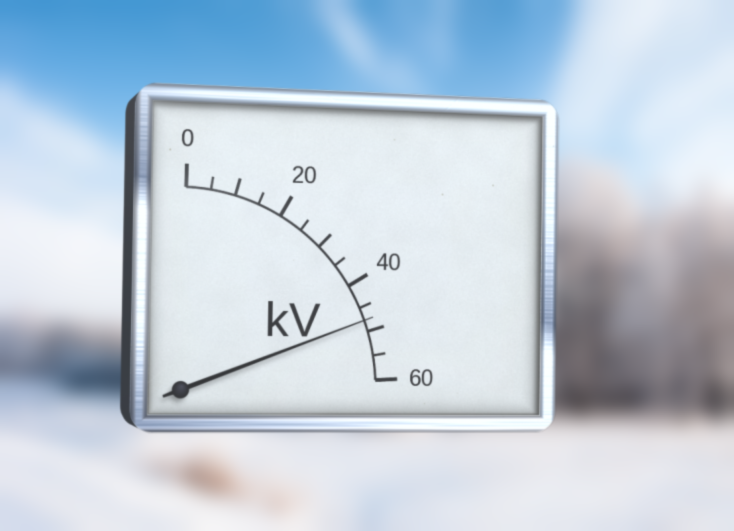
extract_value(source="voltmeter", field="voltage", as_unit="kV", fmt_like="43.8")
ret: 47.5
